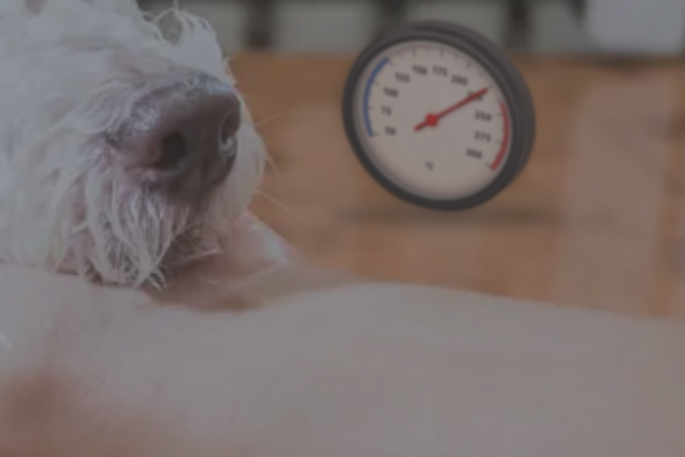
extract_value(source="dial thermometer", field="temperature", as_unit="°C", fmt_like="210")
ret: 225
